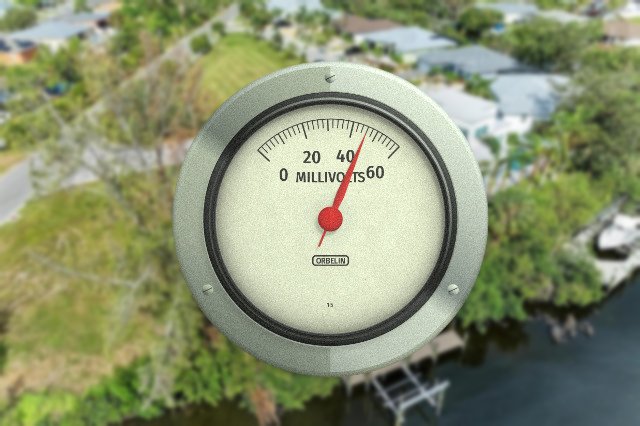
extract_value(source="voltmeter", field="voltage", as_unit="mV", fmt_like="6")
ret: 46
